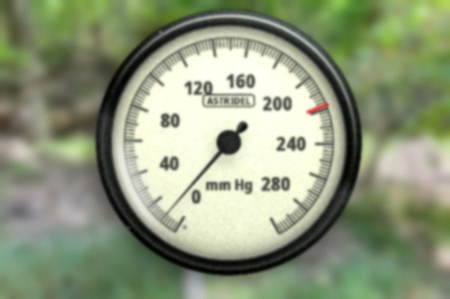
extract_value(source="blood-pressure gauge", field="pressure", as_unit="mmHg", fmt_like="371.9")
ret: 10
